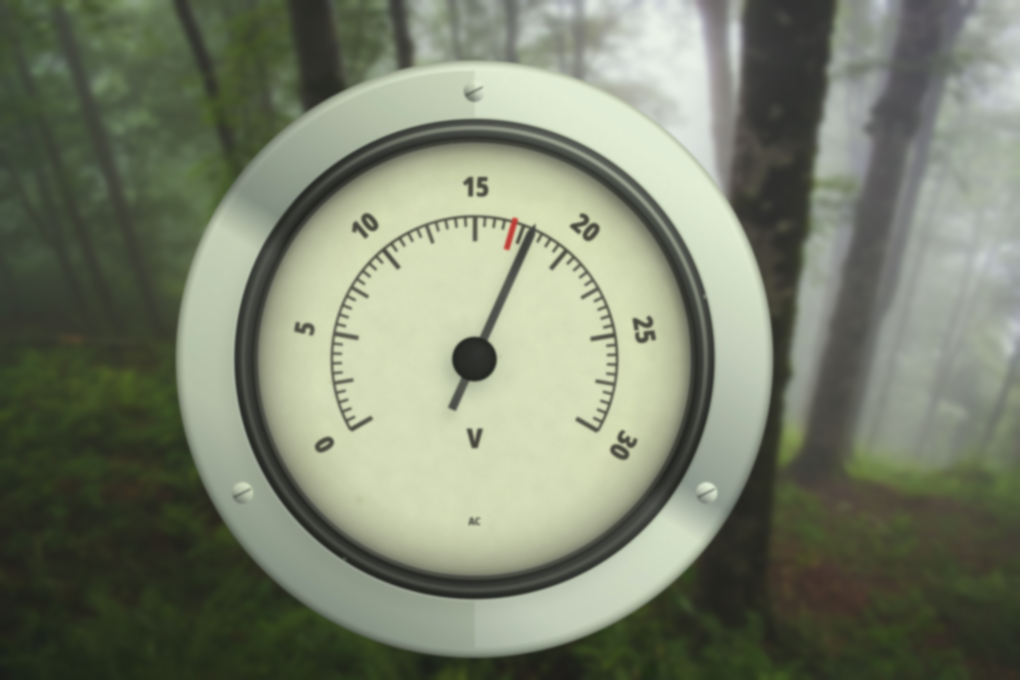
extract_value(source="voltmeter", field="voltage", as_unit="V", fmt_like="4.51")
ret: 18
